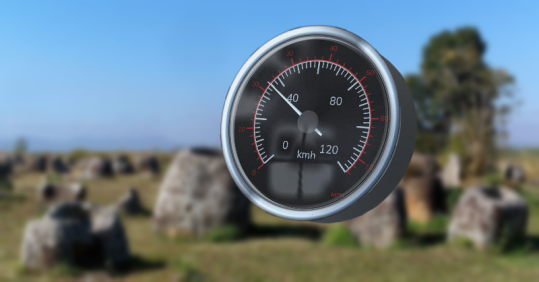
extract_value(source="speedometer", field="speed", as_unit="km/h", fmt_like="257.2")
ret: 36
